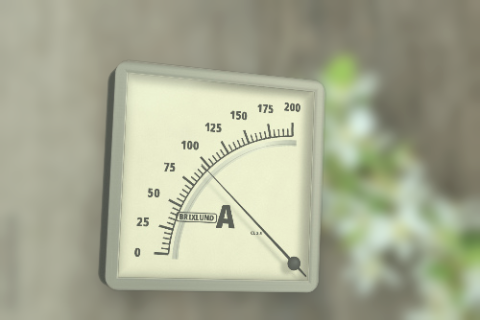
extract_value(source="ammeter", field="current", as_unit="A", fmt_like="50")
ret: 95
